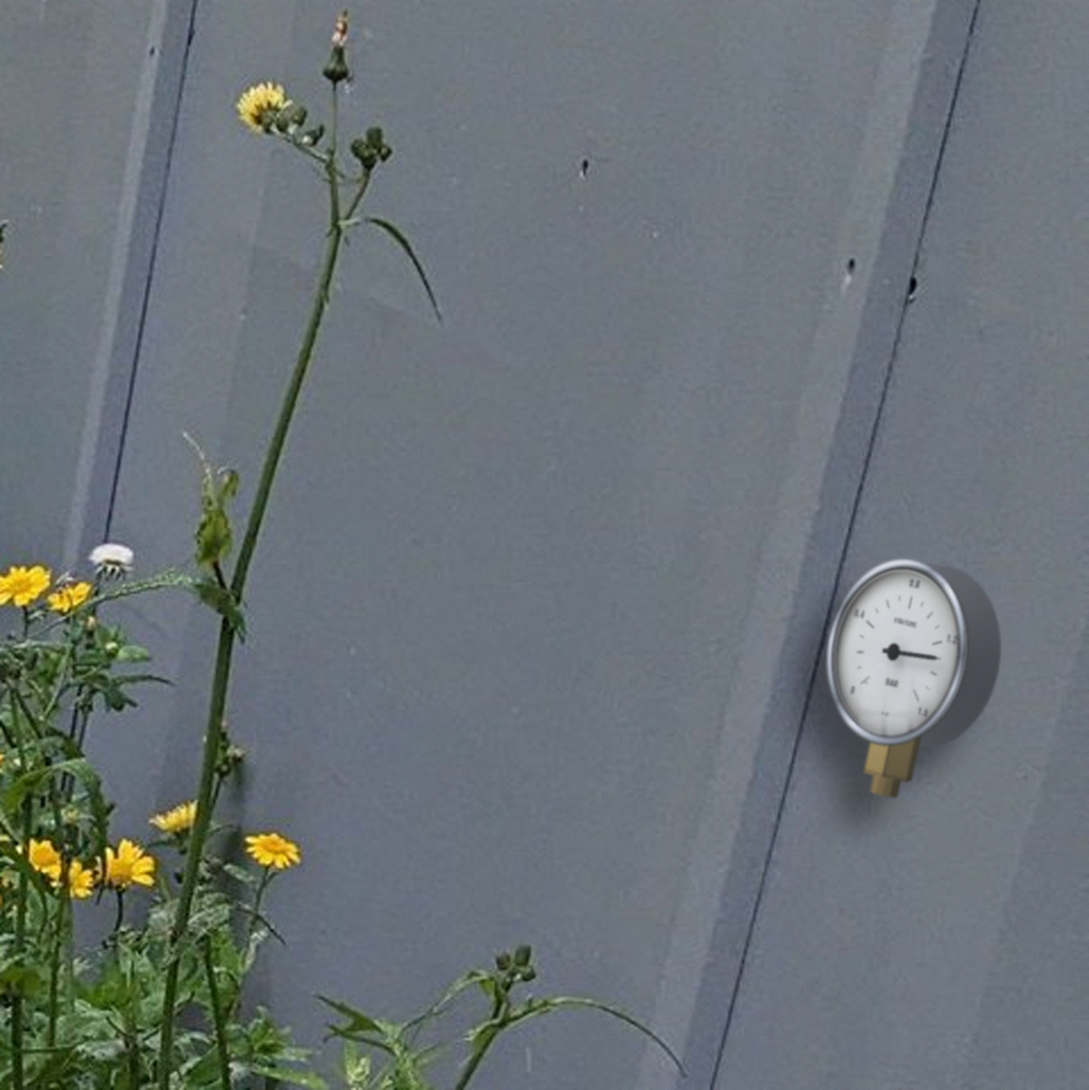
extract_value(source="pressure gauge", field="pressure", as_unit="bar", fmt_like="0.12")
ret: 1.3
